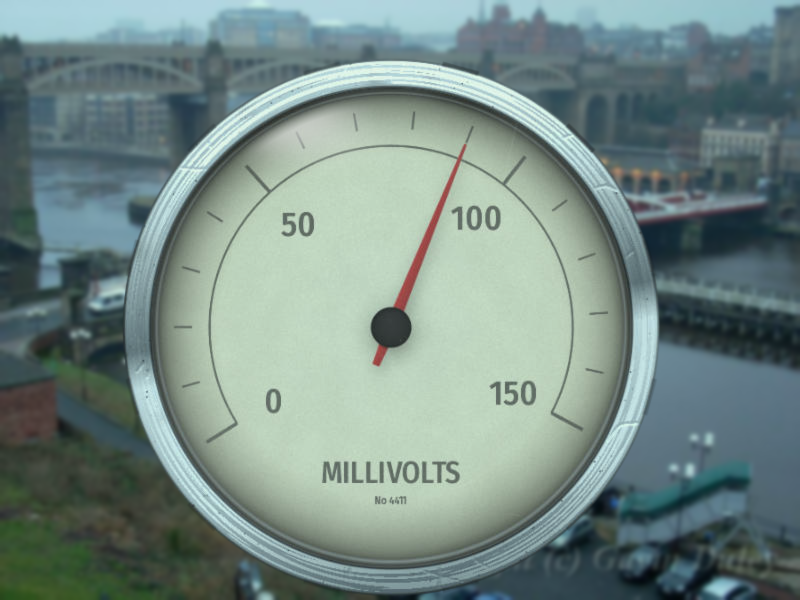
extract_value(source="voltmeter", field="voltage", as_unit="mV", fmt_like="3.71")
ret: 90
